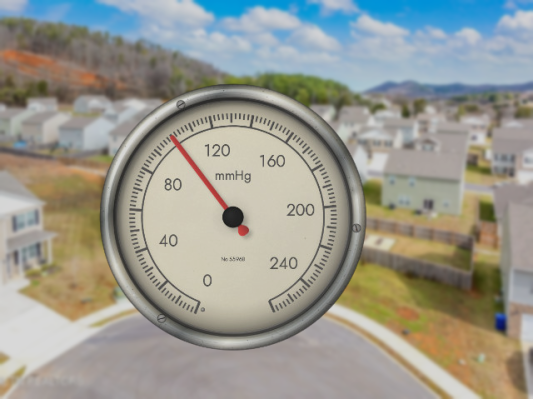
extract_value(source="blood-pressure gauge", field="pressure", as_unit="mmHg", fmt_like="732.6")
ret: 100
